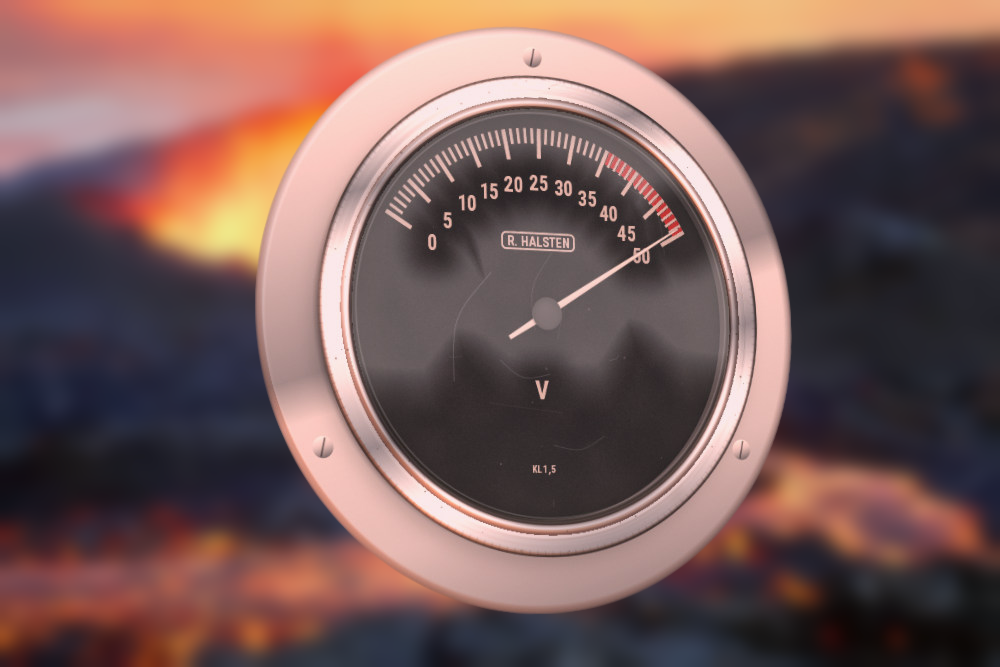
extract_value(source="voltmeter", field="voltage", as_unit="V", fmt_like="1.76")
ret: 49
